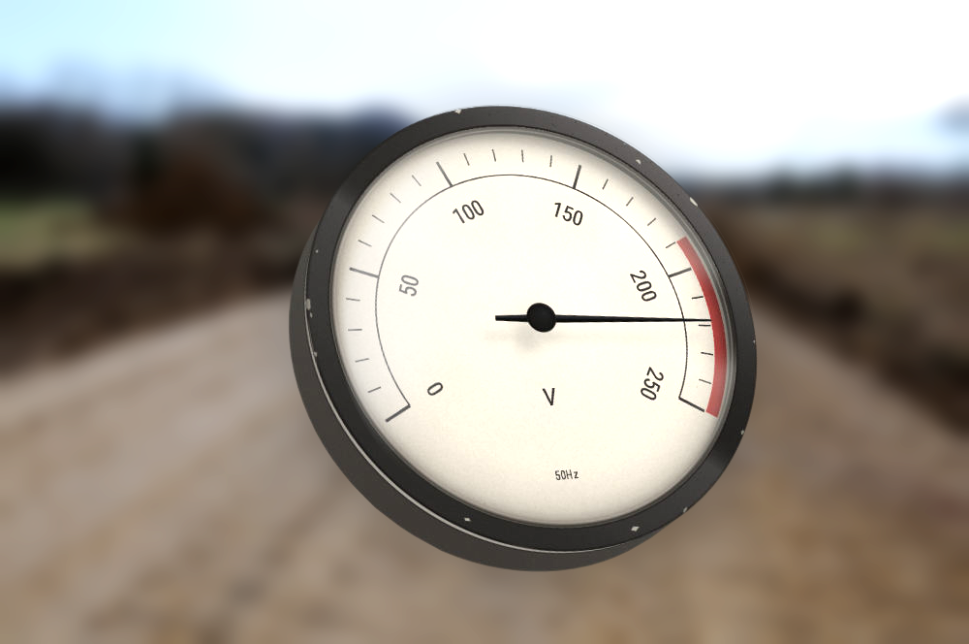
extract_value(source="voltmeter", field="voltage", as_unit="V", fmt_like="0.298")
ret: 220
